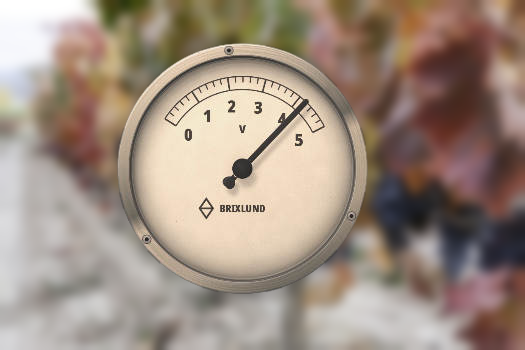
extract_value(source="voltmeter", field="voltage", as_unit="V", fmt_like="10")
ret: 4.2
